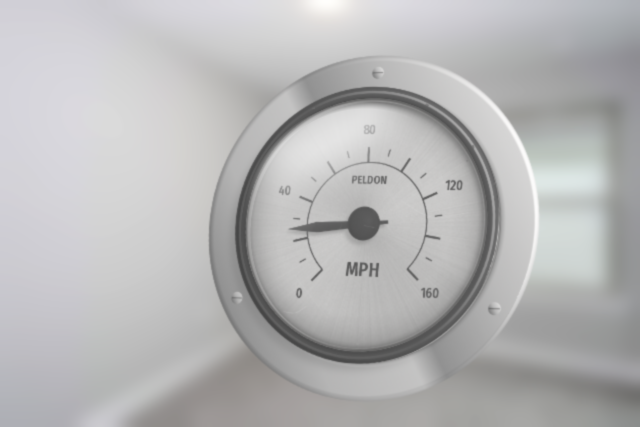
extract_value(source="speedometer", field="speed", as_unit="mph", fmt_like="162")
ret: 25
